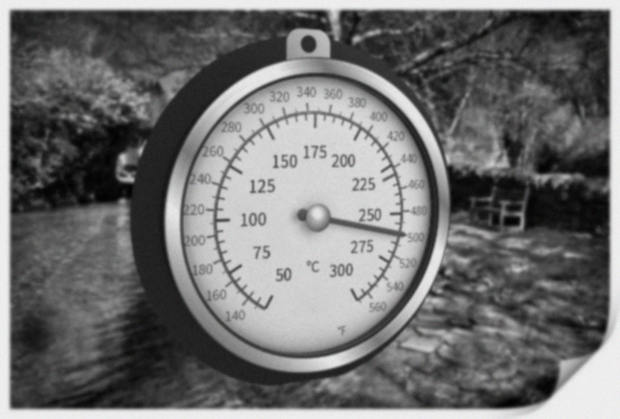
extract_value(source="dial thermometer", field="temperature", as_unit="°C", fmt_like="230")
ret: 260
